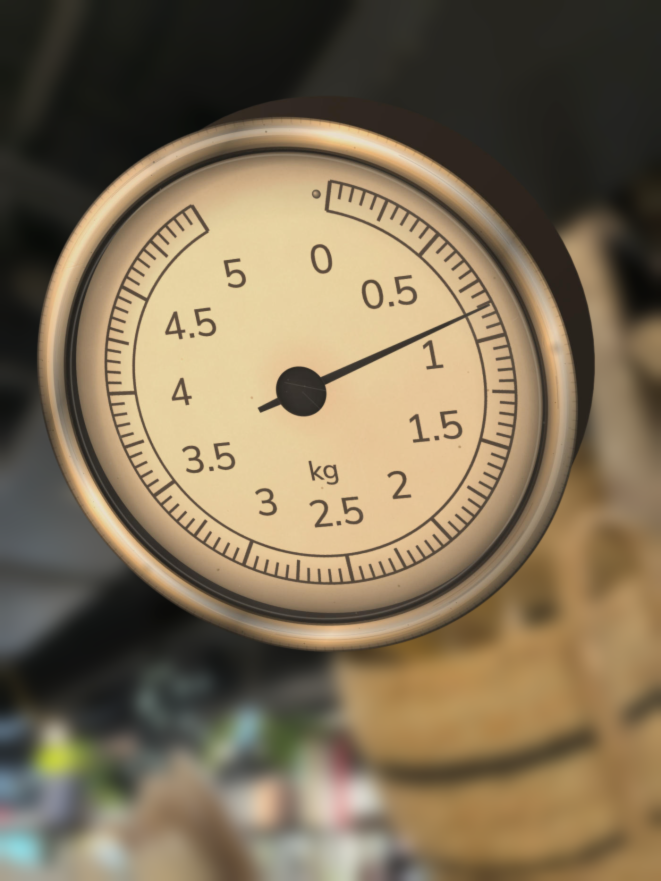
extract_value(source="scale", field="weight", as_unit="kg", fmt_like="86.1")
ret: 0.85
